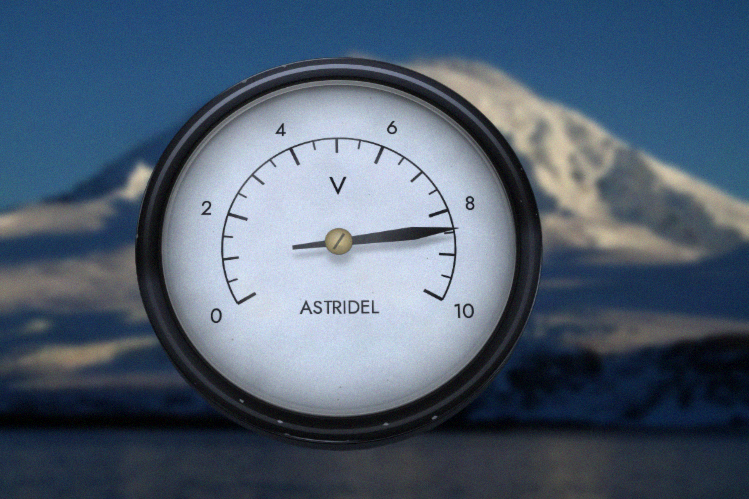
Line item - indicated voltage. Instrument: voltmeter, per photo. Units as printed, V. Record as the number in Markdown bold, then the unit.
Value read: **8.5** V
